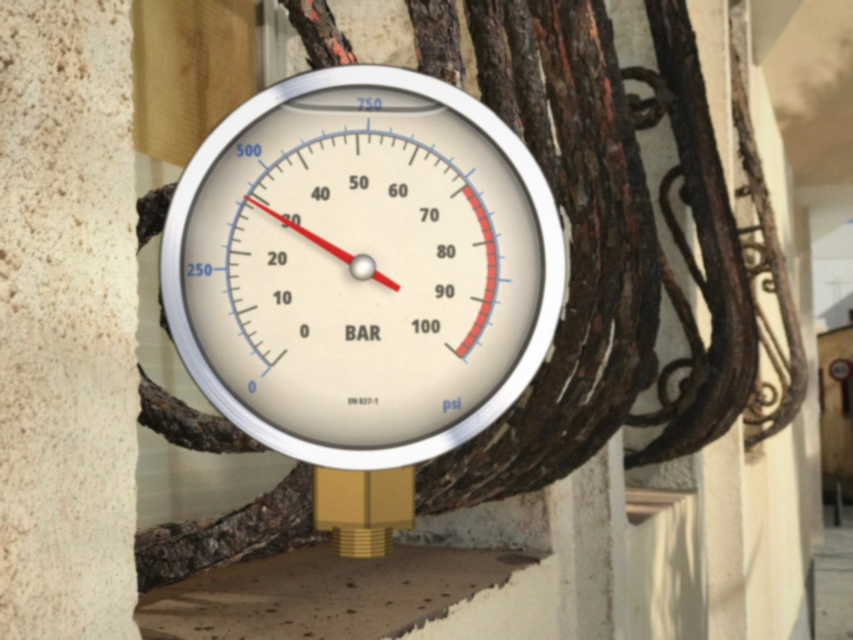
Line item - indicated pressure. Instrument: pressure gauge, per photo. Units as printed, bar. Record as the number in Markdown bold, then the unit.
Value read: **29** bar
